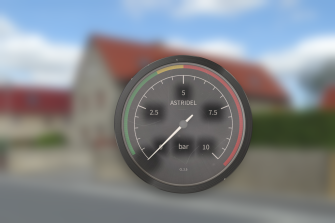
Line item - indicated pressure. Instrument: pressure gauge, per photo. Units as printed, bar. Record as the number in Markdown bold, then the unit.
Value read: **0** bar
